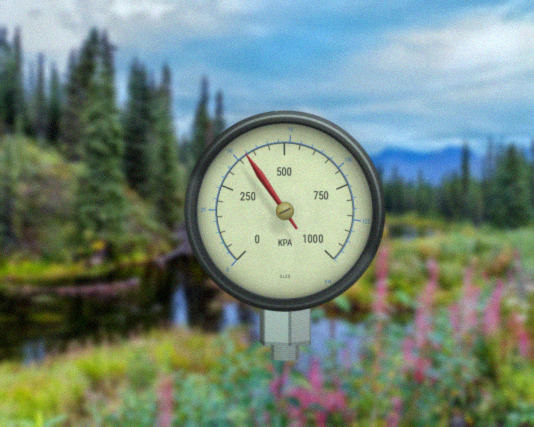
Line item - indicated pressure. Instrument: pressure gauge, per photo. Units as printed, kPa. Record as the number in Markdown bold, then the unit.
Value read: **375** kPa
